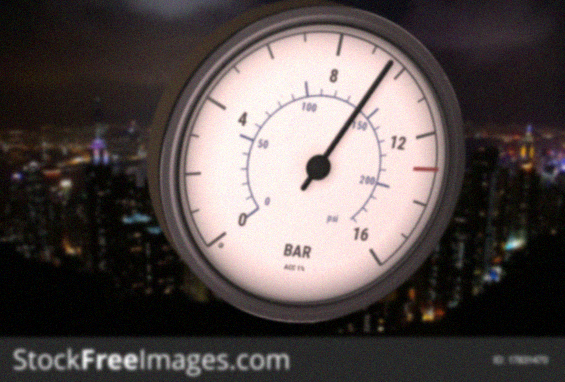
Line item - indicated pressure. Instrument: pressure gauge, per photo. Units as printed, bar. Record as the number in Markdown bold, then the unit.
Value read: **9.5** bar
